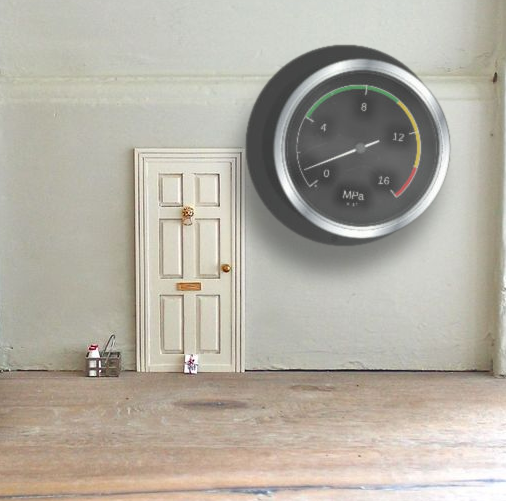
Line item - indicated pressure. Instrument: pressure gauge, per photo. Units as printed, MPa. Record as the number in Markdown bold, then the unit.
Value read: **1** MPa
